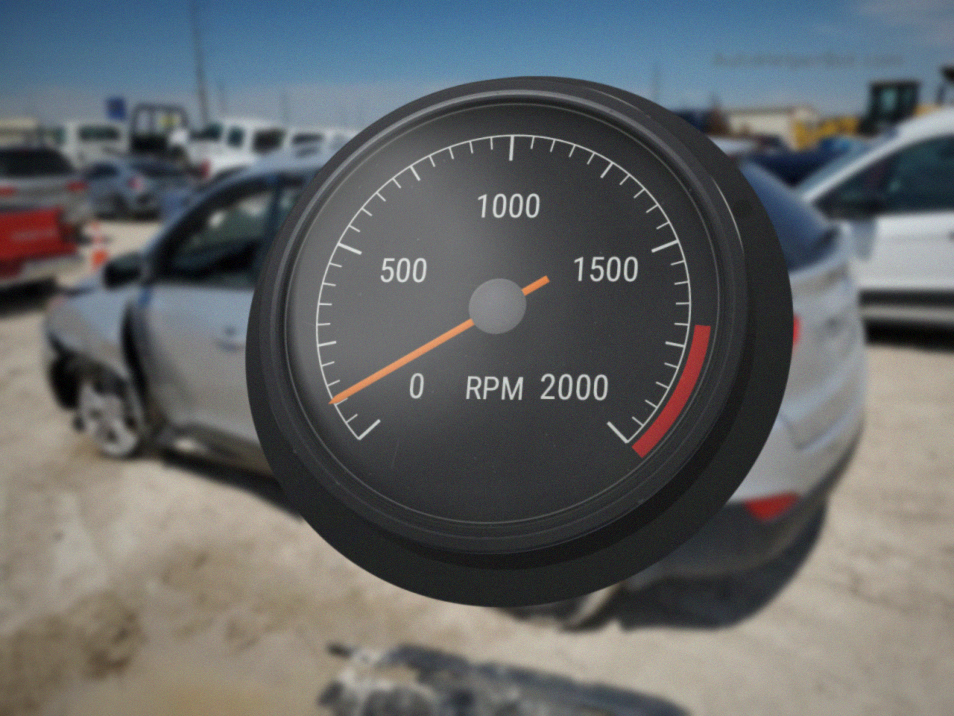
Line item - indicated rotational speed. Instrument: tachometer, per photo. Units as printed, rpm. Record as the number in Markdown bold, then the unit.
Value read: **100** rpm
